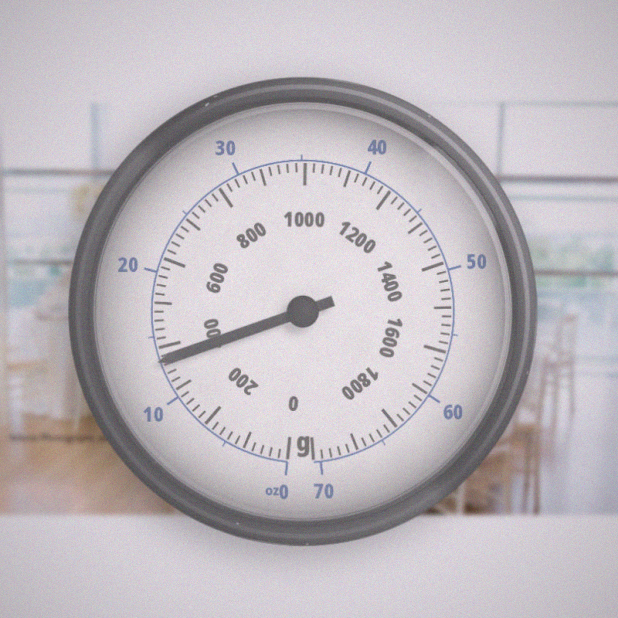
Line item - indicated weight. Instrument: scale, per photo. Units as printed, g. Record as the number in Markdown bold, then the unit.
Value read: **370** g
